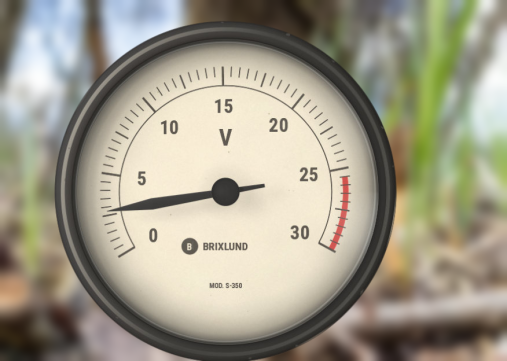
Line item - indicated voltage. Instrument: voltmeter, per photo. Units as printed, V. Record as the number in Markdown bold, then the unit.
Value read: **2.75** V
